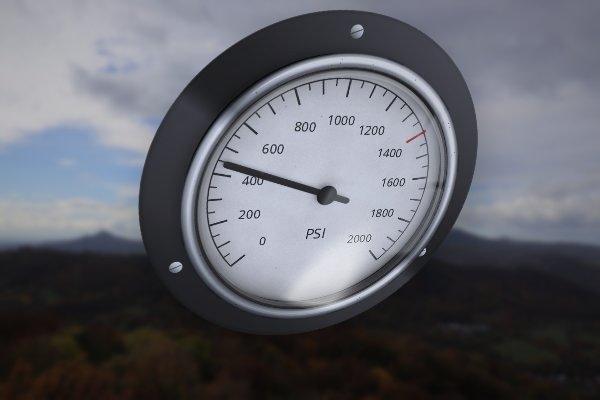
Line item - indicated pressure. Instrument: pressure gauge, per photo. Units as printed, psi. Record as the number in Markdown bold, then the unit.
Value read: **450** psi
